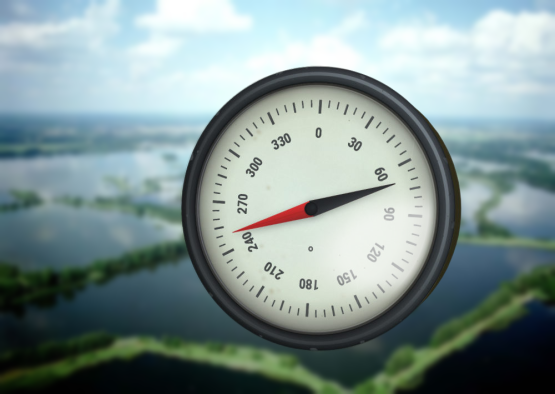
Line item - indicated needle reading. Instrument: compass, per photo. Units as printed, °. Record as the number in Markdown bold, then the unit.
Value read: **250** °
